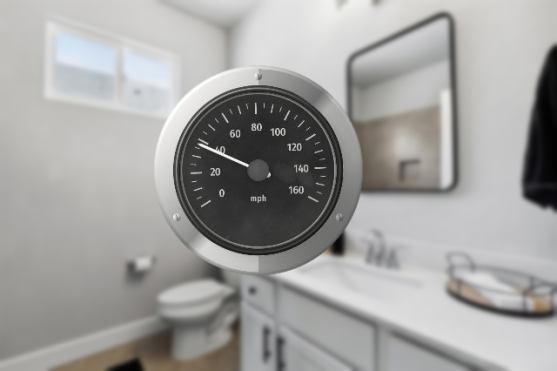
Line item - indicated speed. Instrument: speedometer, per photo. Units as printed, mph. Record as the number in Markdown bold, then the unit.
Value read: **37.5** mph
